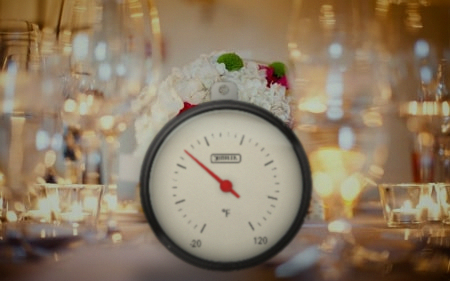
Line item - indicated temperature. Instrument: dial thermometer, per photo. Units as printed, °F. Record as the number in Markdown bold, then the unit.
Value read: **28** °F
